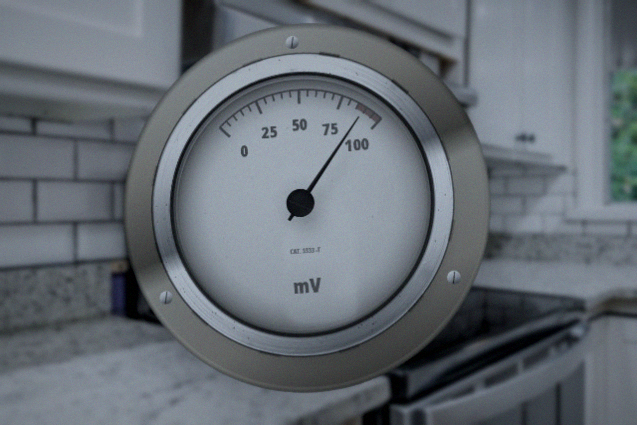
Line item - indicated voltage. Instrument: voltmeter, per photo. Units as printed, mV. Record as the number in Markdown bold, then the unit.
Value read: **90** mV
